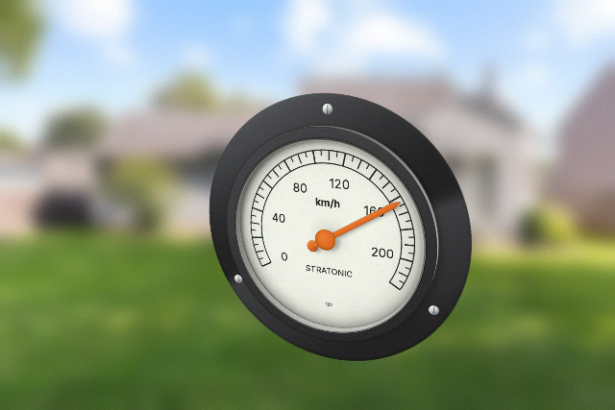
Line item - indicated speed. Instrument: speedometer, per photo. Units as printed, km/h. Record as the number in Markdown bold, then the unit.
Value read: **162.5** km/h
